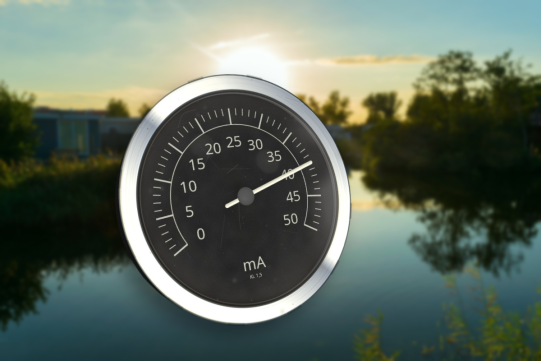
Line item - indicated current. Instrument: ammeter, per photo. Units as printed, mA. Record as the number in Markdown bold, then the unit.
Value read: **40** mA
